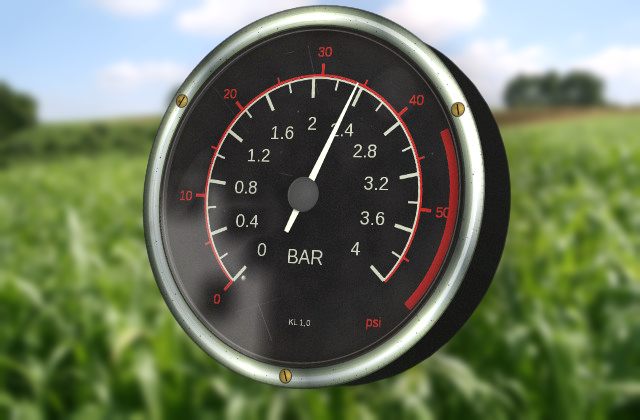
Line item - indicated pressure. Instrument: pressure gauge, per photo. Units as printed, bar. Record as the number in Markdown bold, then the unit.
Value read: **2.4** bar
